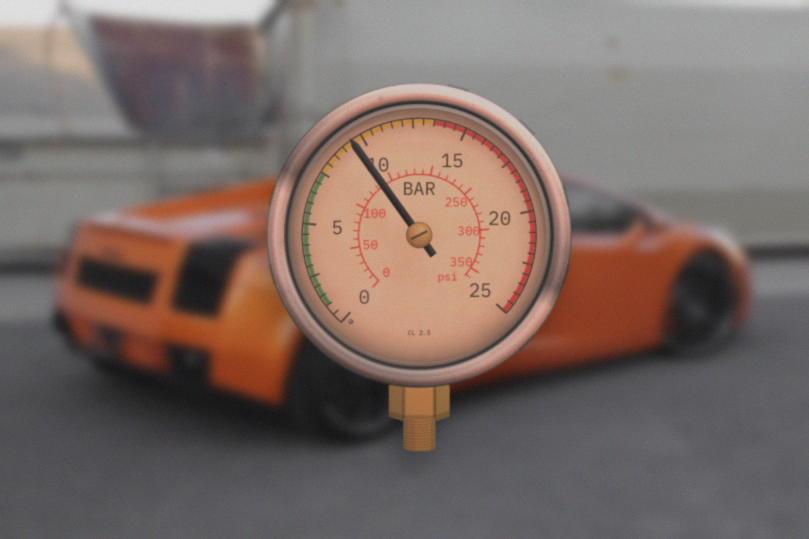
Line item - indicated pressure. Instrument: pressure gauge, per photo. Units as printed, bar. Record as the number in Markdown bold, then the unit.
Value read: **9.5** bar
